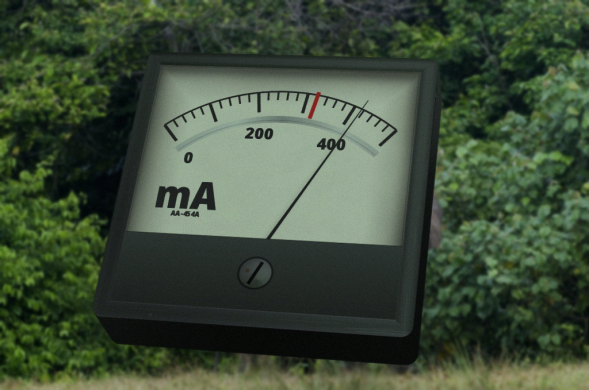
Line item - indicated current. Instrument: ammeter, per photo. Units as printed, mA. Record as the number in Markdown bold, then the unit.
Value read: **420** mA
